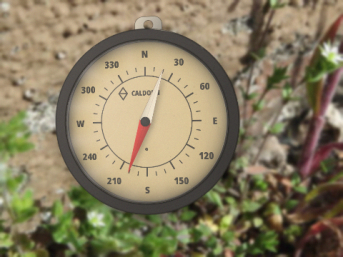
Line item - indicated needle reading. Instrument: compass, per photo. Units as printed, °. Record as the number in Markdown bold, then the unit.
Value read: **200** °
